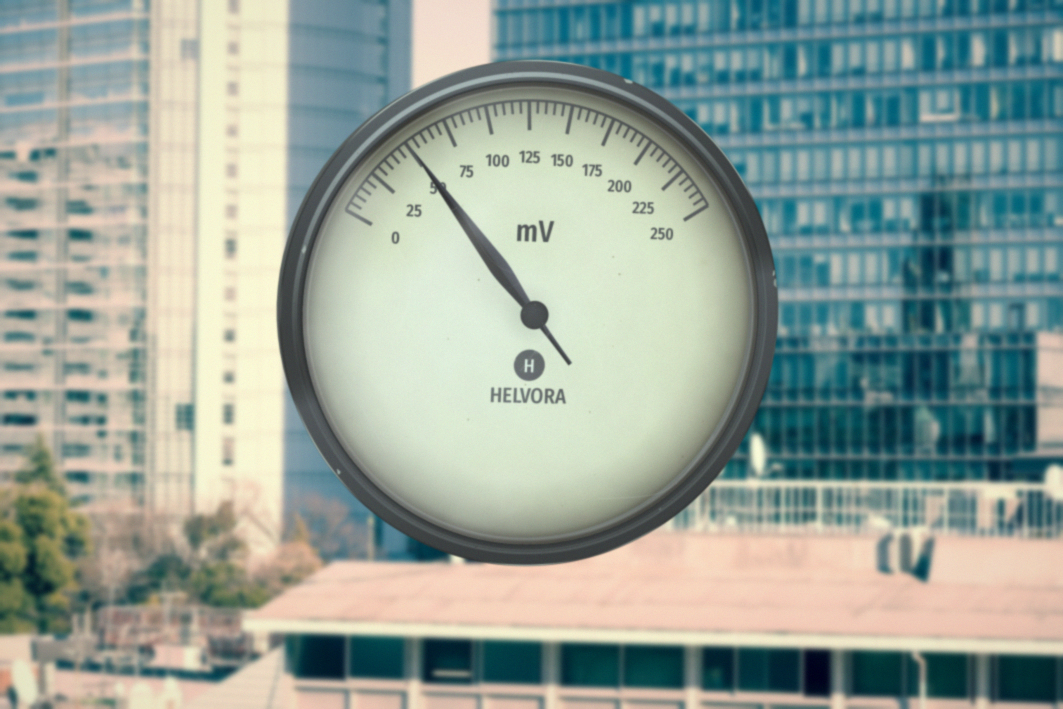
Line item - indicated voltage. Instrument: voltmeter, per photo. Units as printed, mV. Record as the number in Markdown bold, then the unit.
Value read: **50** mV
